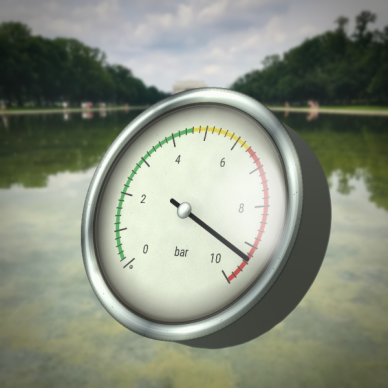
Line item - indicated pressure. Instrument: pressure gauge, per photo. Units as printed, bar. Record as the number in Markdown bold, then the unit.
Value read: **9.3** bar
